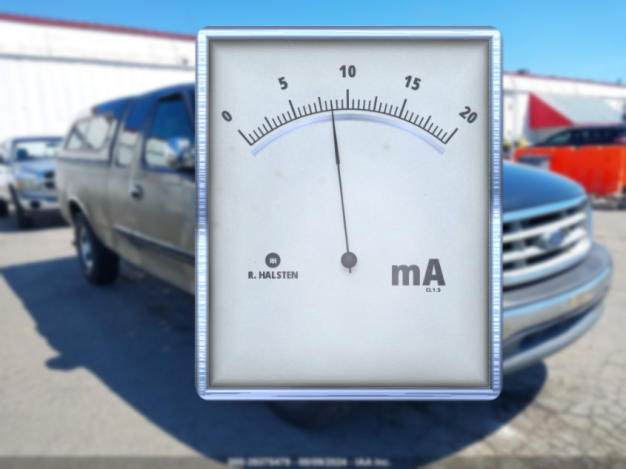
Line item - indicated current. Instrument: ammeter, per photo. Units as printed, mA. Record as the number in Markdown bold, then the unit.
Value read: **8.5** mA
